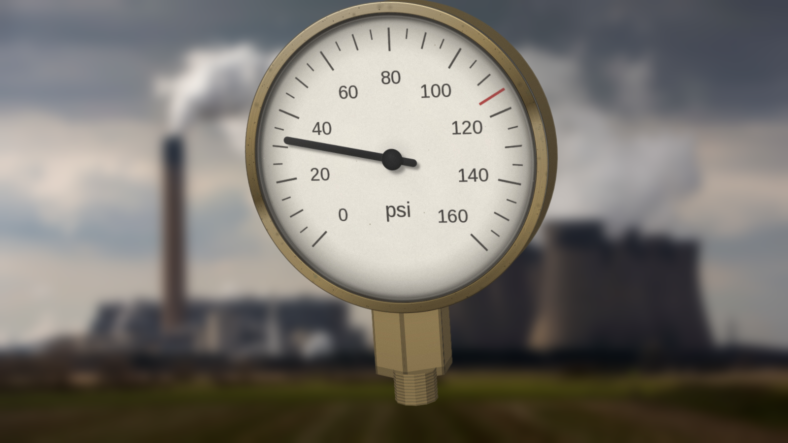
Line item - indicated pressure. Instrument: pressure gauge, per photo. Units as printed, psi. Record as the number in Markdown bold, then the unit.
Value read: **32.5** psi
